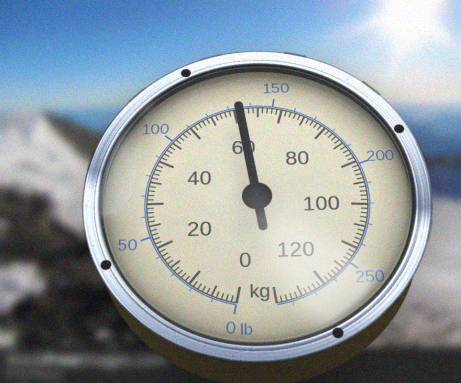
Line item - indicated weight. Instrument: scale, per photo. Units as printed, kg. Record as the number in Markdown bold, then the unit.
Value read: **61** kg
